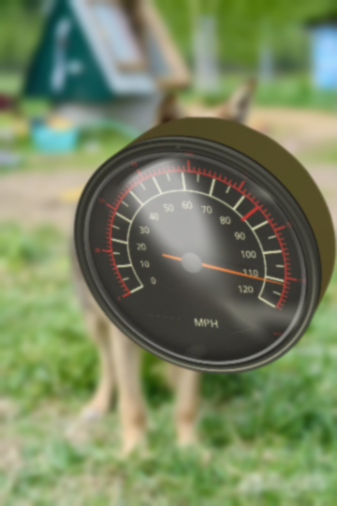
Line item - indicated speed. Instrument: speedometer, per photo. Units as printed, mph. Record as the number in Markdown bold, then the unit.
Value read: **110** mph
